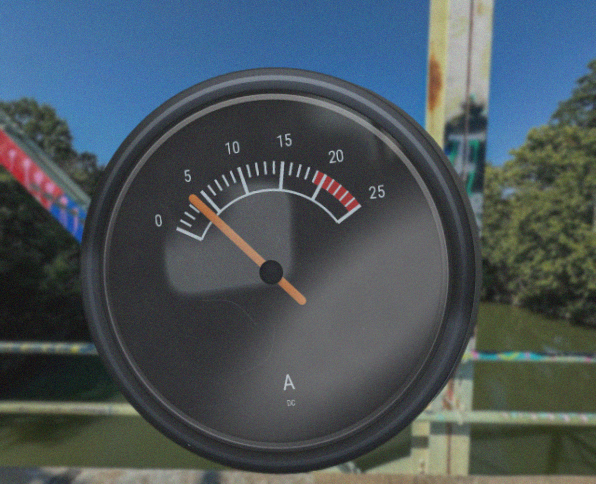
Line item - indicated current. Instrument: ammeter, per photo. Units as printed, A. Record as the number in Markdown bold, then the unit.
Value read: **4** A
